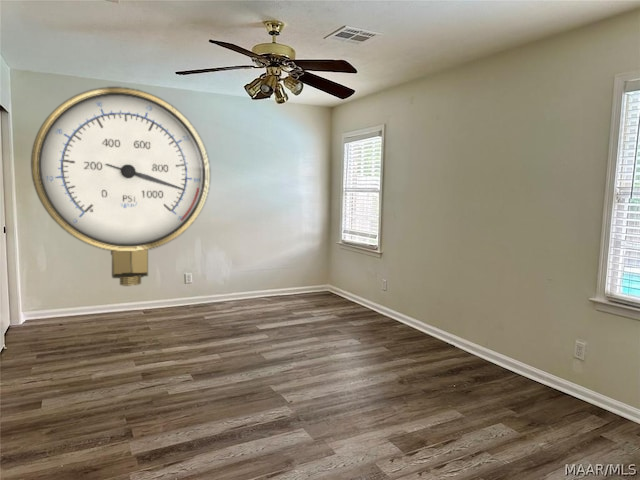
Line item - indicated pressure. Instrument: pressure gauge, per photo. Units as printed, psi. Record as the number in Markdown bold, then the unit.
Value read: **900** psi
